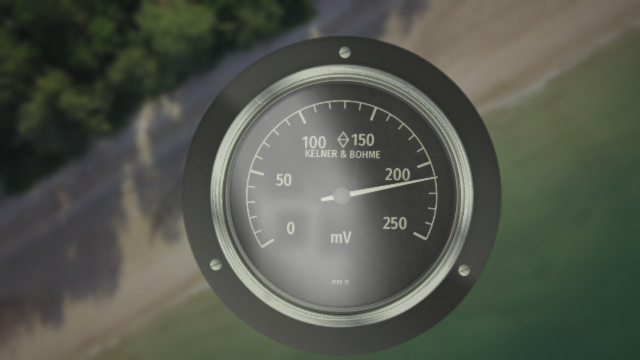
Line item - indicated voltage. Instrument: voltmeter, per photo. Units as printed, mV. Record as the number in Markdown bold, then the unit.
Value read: **210** mV
